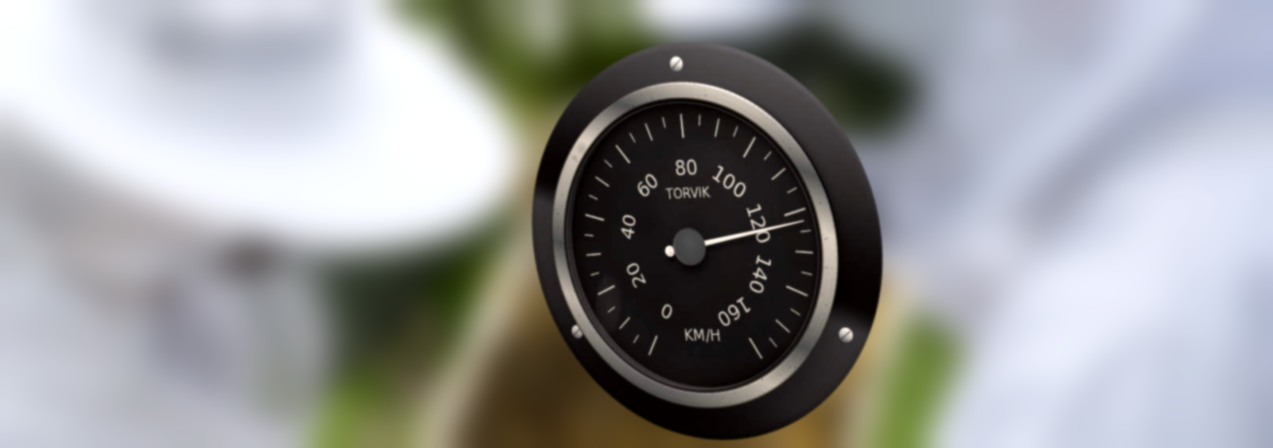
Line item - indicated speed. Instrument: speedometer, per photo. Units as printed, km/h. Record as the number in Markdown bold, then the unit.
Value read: **122.5** km/h
